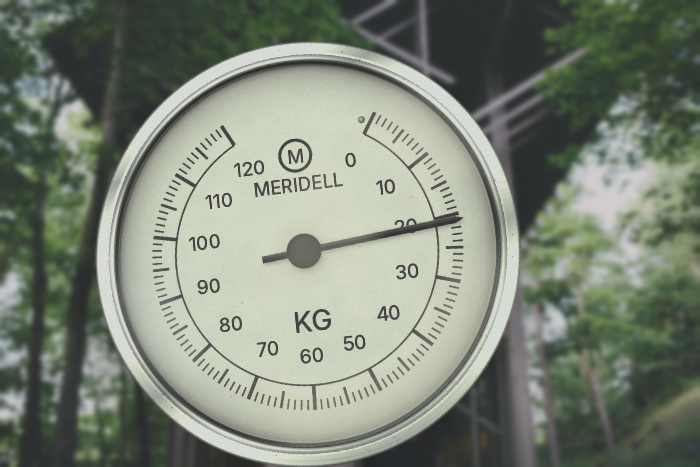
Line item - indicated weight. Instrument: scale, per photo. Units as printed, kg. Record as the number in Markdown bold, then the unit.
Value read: **21** kg
